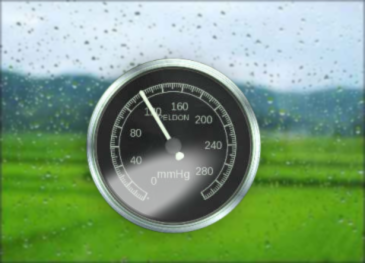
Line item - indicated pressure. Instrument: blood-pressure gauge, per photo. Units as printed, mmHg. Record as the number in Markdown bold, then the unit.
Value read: **120** mmHg
